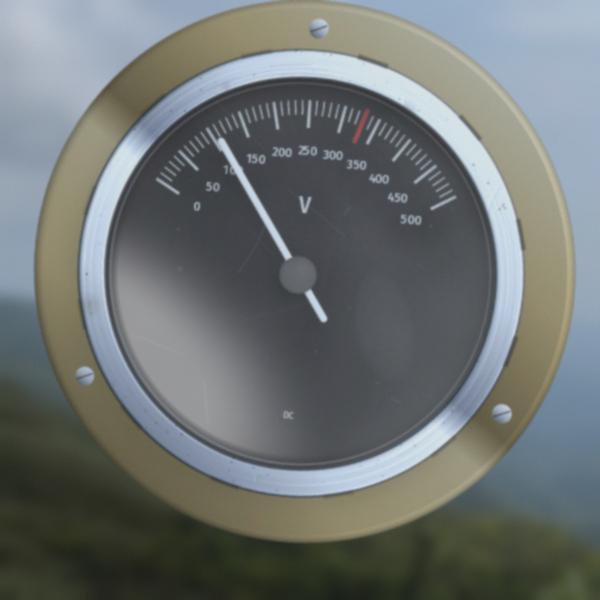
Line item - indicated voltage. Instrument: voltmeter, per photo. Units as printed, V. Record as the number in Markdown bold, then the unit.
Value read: **110** V
